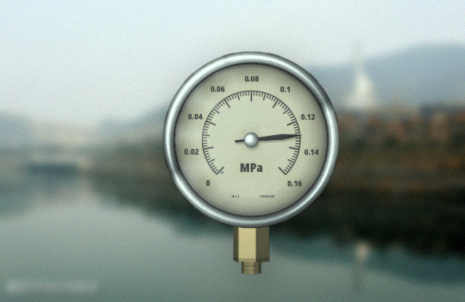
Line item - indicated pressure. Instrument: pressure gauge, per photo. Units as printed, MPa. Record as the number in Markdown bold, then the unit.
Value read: **0.13** MPa
